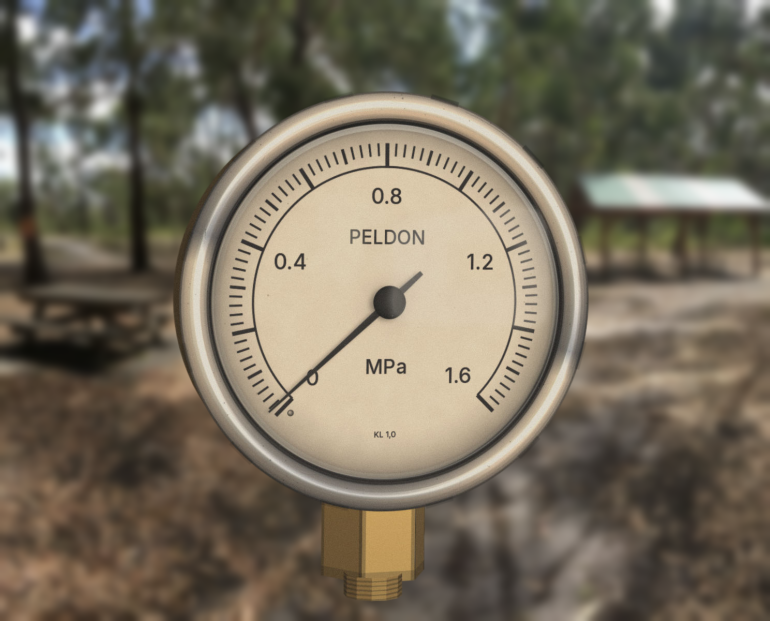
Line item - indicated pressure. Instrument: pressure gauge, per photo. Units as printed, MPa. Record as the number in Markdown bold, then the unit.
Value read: **0.02** MPa
